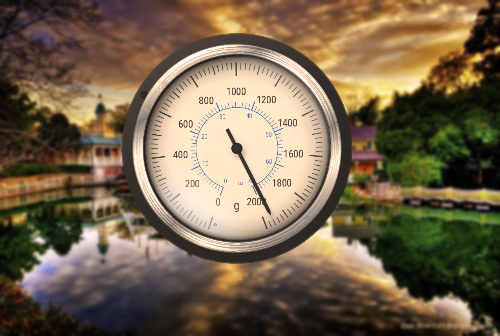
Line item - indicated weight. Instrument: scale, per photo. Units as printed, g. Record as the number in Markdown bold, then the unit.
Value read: **1960** g
